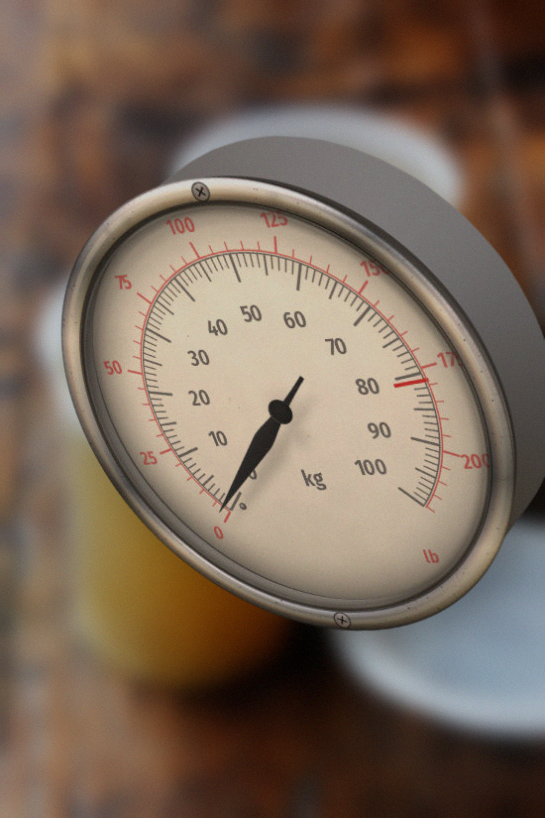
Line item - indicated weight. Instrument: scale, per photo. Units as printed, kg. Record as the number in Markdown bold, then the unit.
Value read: **1** kg
